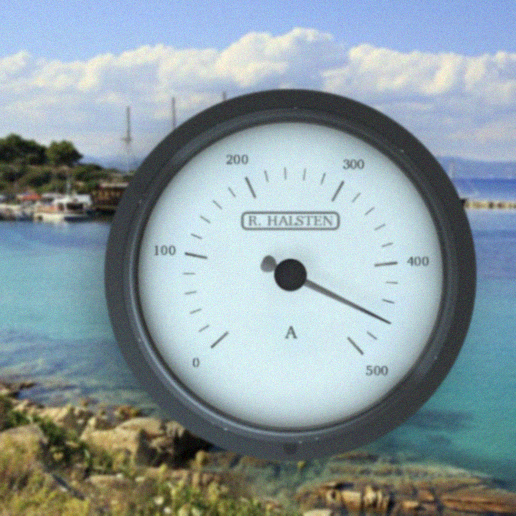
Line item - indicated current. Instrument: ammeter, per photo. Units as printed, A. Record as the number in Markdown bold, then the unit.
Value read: **460** A
